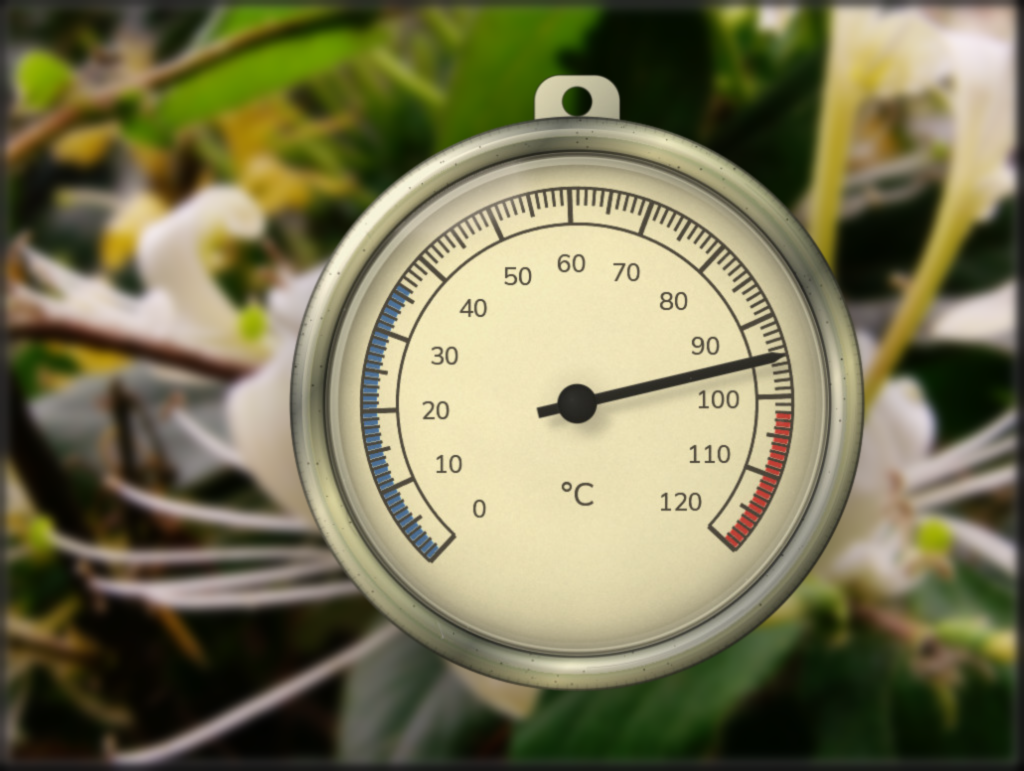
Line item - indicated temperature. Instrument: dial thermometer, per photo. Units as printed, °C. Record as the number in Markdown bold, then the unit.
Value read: **95** °C
